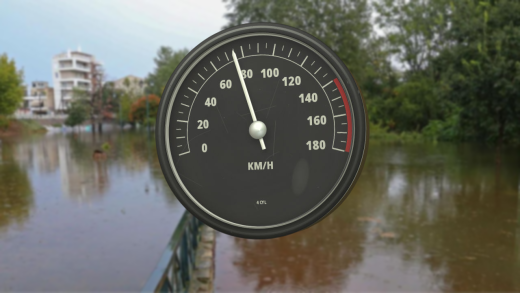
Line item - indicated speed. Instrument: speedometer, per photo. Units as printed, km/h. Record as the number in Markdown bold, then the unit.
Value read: **75** km/h
